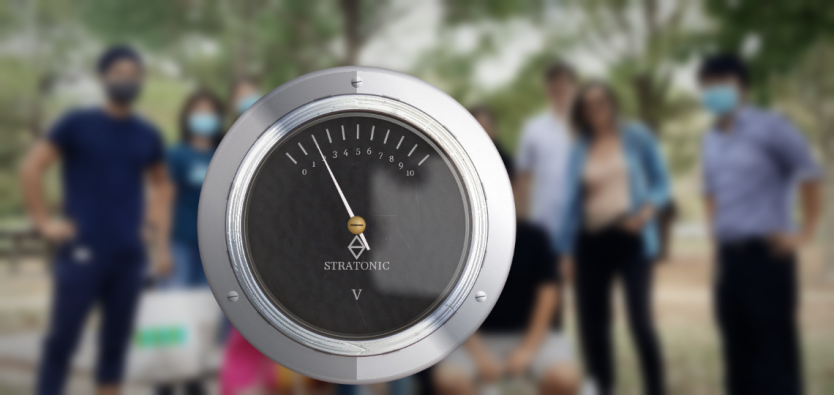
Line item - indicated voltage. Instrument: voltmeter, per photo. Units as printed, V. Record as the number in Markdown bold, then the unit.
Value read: **2** V
